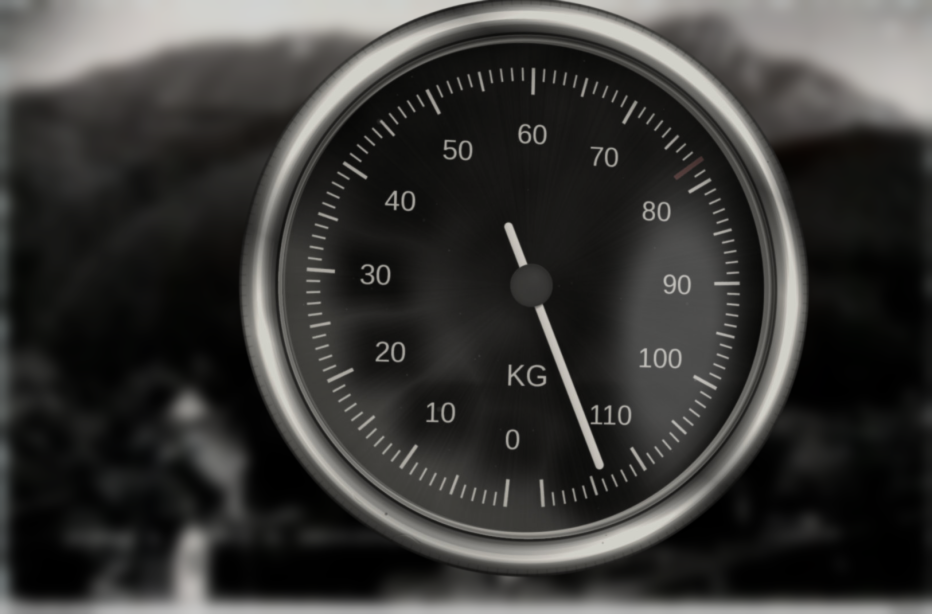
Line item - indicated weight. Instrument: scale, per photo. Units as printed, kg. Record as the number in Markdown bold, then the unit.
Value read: **114** kg
